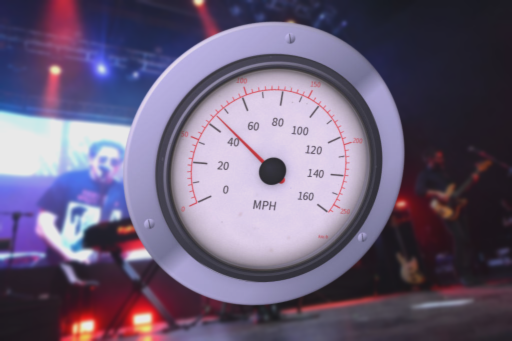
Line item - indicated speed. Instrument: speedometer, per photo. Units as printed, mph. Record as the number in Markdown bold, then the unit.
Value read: **45** mph
